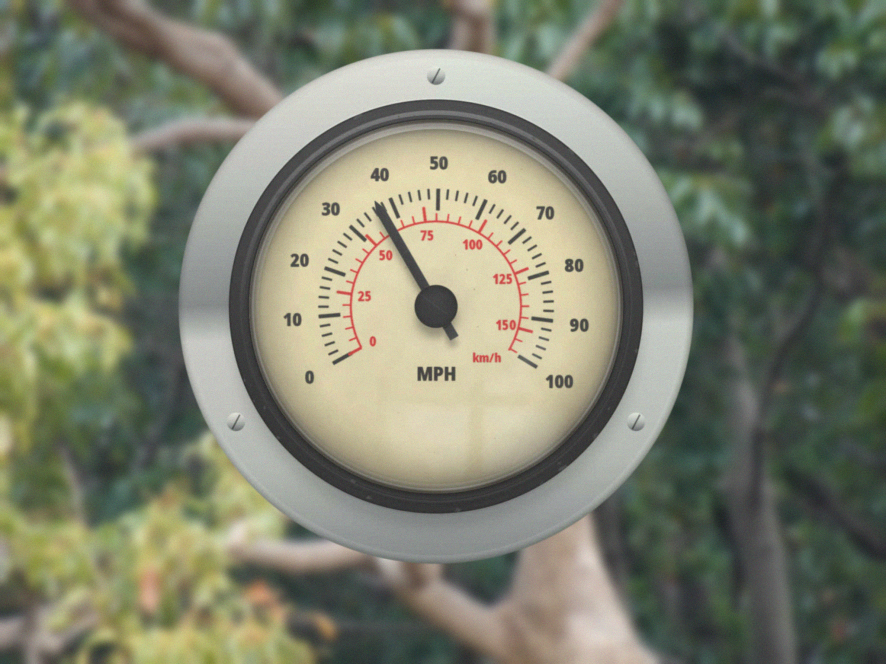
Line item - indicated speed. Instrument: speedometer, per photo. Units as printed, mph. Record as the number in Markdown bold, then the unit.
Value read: **37** mph
